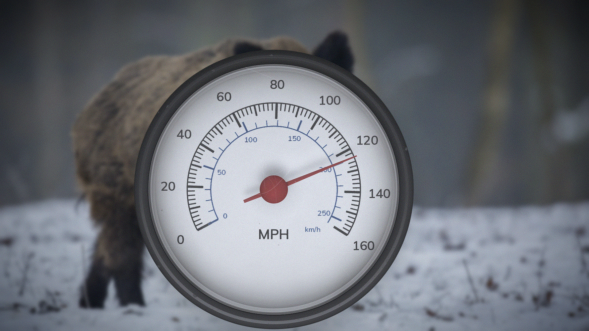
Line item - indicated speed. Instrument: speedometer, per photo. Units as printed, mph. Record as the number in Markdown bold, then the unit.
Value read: **124** mph
